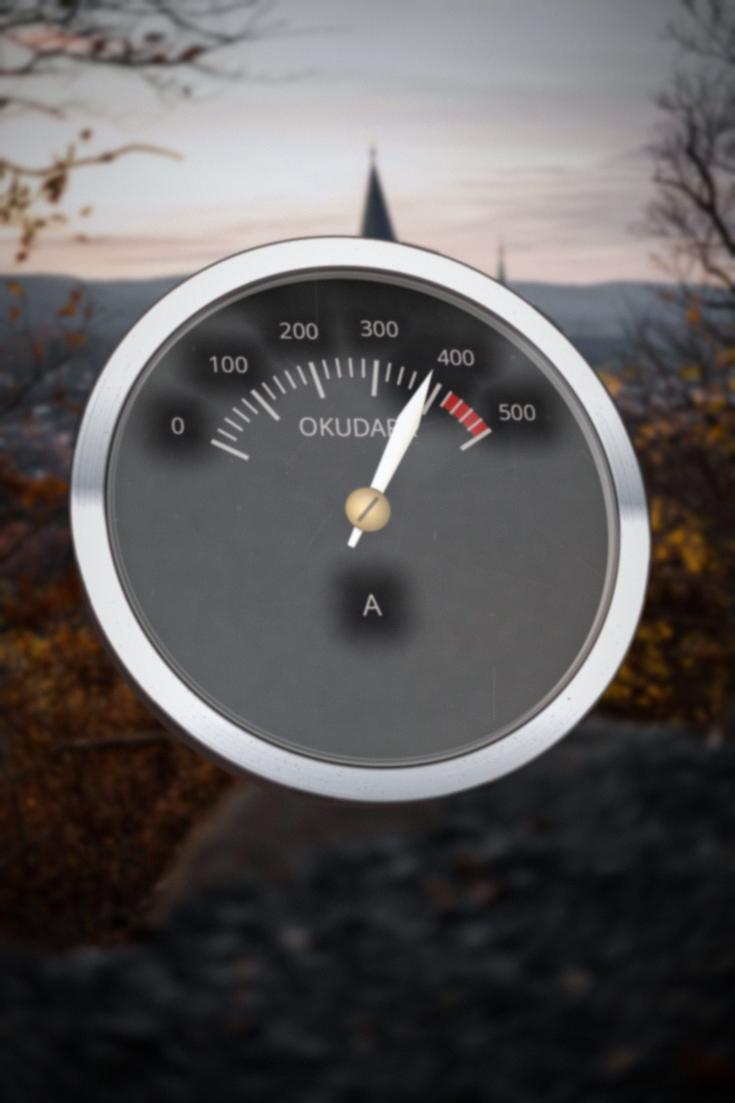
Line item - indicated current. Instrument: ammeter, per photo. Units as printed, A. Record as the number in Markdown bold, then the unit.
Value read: **380** A
